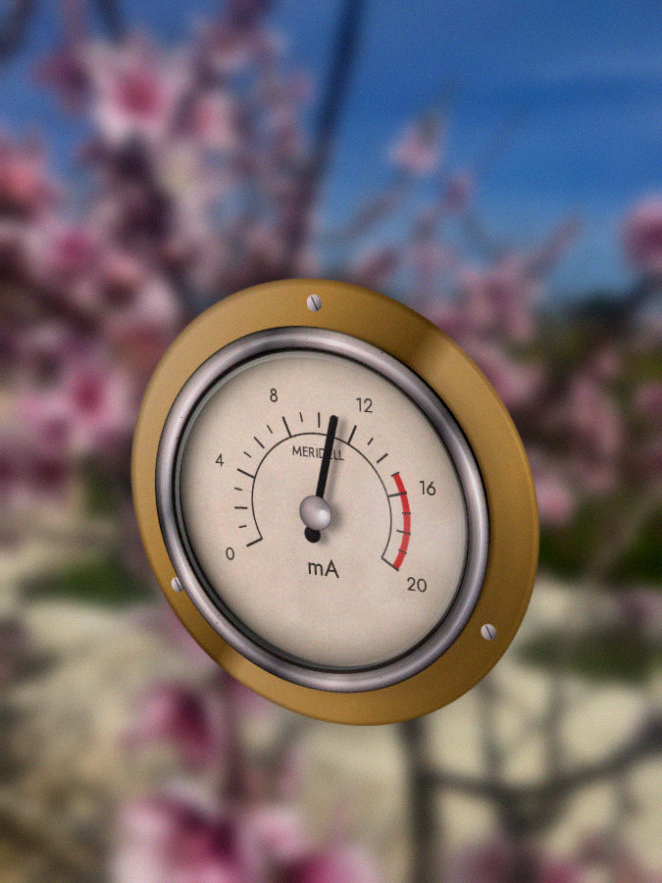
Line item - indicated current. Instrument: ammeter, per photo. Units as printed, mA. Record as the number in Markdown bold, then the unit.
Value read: **11** mA
